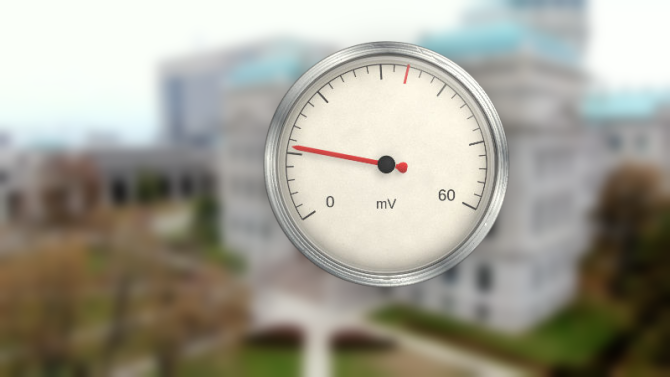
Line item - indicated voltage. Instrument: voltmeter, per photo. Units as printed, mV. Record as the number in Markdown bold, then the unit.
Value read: **11** mV
